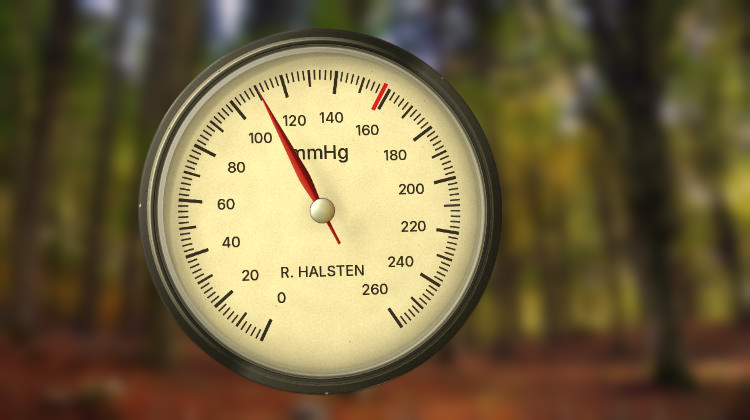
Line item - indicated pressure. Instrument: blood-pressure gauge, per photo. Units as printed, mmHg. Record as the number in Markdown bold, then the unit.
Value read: **110** mmHg
